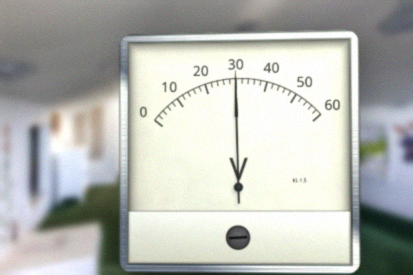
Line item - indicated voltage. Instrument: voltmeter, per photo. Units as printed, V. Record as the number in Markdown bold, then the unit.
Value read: **30** V
